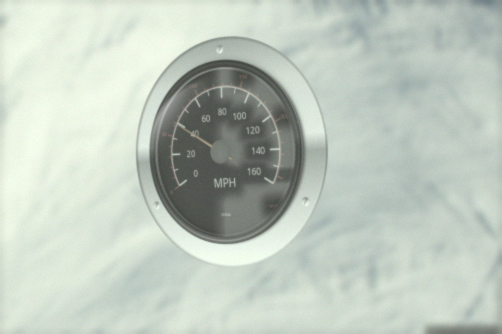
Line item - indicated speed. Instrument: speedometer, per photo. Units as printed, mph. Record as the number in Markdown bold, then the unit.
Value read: **40** mph
